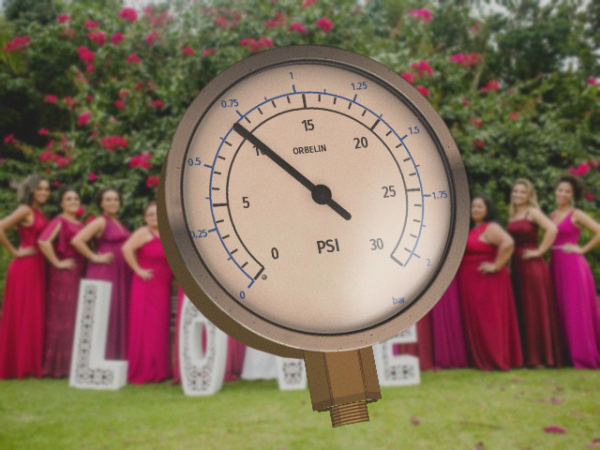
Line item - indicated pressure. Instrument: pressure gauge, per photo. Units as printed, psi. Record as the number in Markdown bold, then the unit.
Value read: **10** psi
